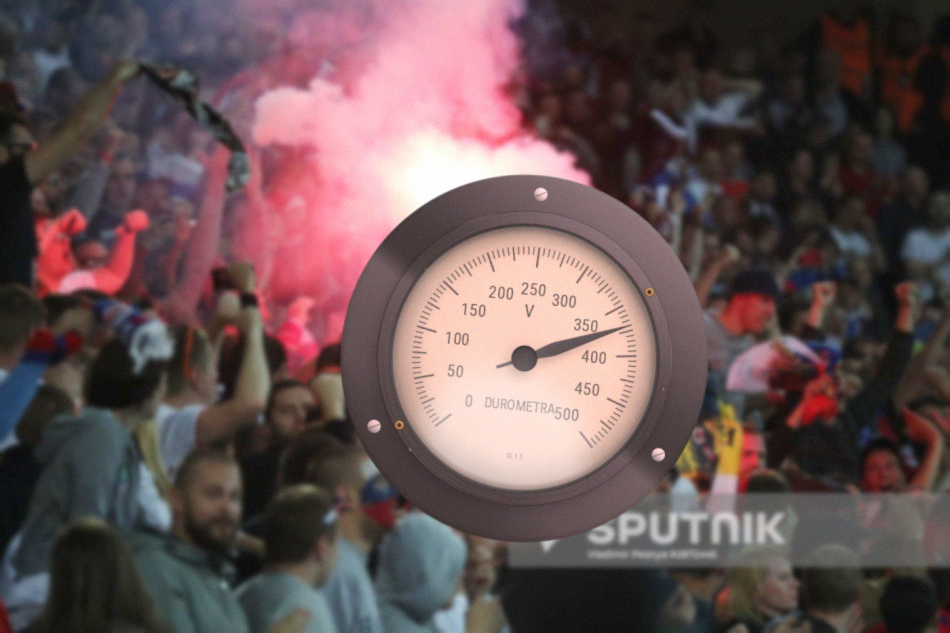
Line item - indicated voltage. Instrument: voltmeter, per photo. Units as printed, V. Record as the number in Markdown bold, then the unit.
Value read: **370** V
